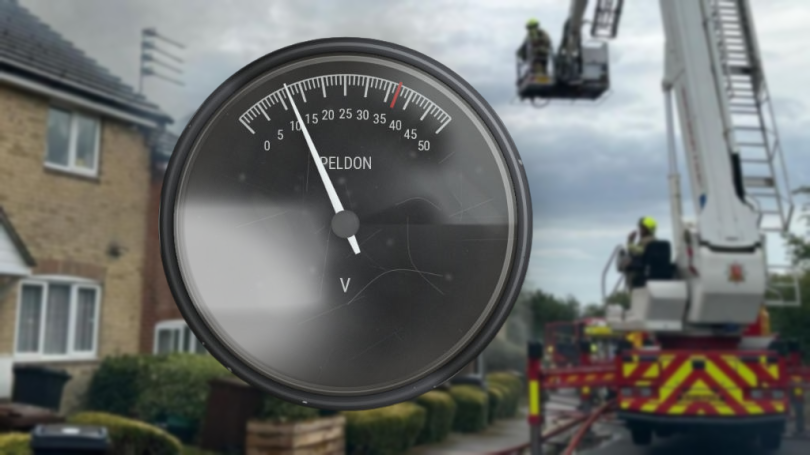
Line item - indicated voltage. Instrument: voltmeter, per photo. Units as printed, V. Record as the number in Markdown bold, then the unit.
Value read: **12** V
